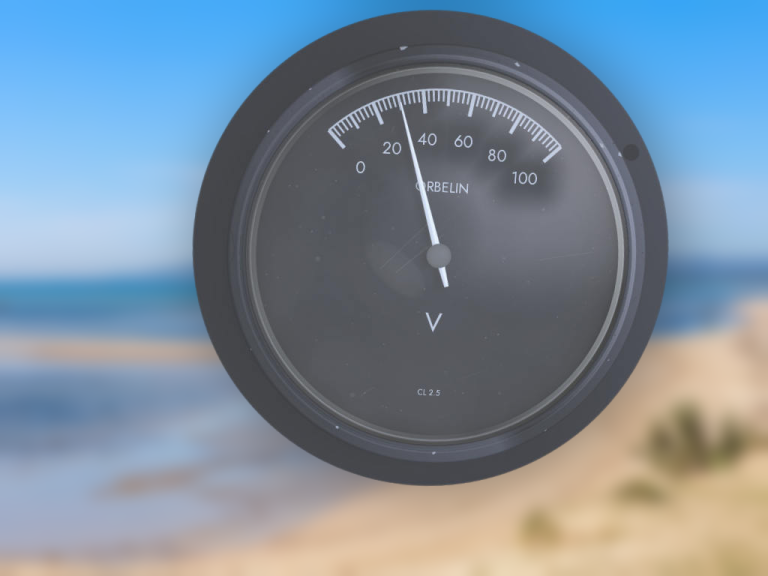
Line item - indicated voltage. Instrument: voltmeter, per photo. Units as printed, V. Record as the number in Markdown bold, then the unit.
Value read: **30** V
